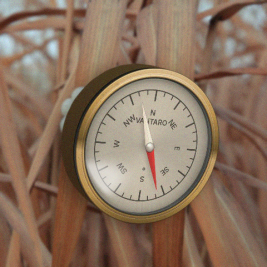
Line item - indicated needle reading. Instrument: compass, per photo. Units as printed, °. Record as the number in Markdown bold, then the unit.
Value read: **160** °
